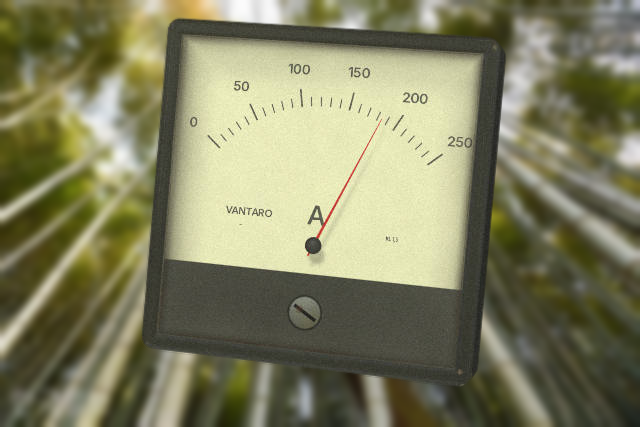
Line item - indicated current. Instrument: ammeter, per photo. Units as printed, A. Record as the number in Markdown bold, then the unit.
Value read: **185** A
